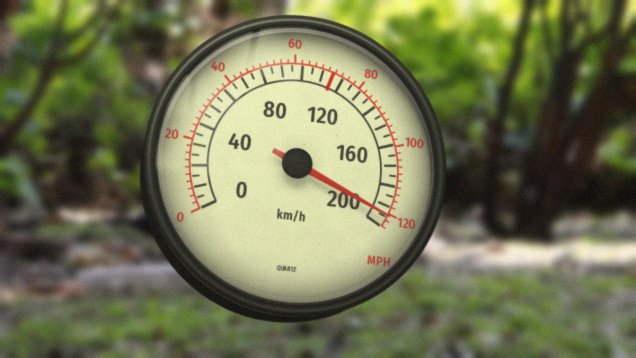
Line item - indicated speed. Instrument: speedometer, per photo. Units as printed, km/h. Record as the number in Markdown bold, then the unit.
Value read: **195** km/h
